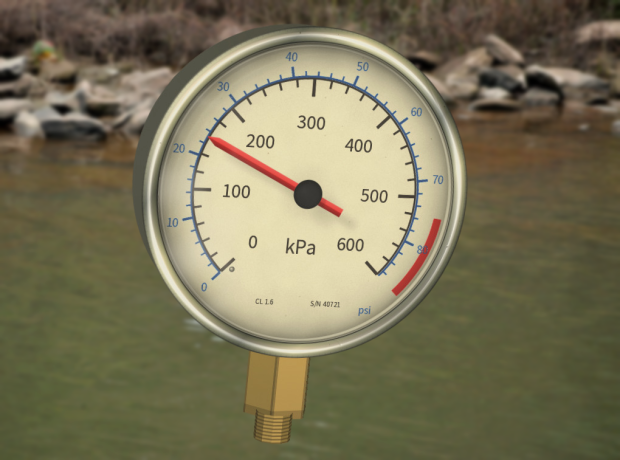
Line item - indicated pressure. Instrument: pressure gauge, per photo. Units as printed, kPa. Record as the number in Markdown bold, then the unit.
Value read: **160** kPa
